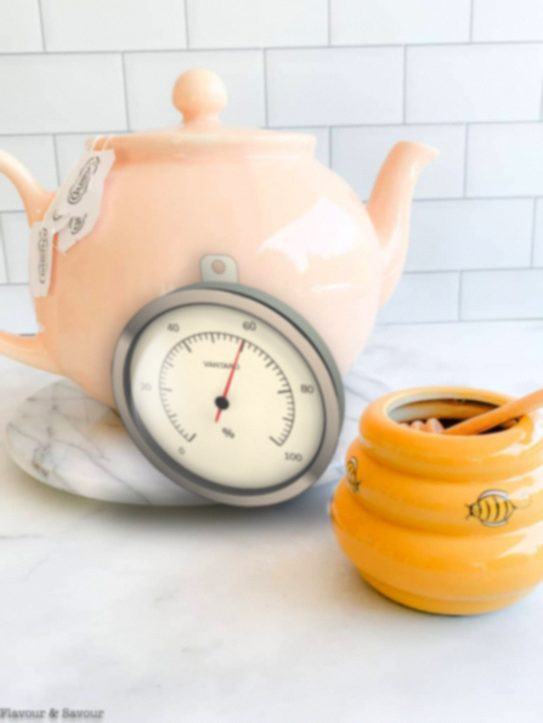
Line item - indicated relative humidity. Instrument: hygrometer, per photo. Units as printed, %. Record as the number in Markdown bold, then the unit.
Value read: **60** %
